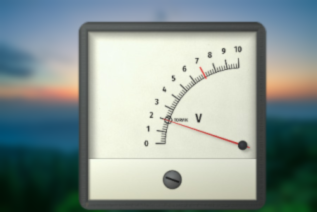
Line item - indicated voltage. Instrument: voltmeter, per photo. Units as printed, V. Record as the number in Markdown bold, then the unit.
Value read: **2** V
